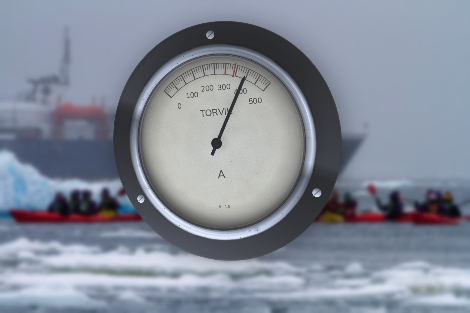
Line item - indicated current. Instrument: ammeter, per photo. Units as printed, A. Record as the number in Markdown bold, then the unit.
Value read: **400** A
